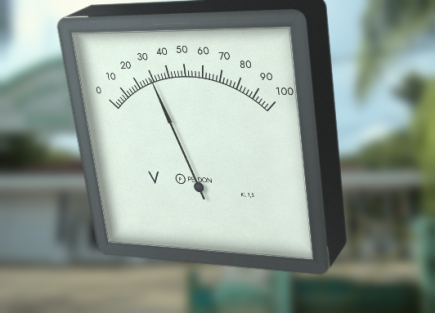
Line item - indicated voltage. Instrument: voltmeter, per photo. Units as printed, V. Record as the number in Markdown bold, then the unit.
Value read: **30** V
